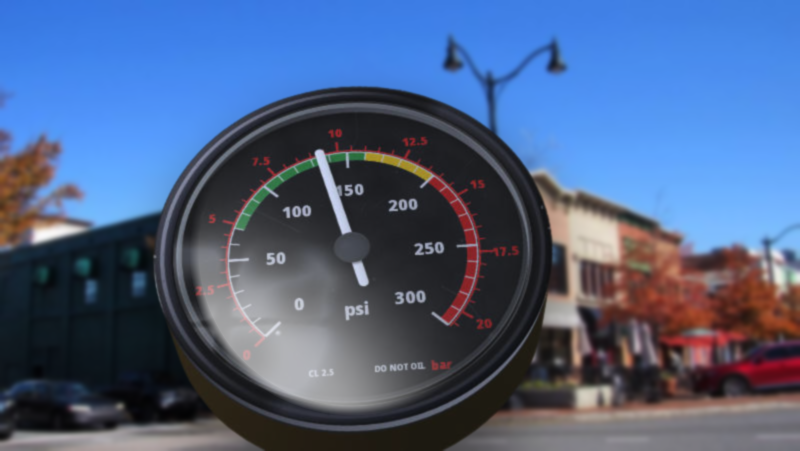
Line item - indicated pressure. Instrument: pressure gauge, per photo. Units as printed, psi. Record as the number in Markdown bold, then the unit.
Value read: **135** psi
